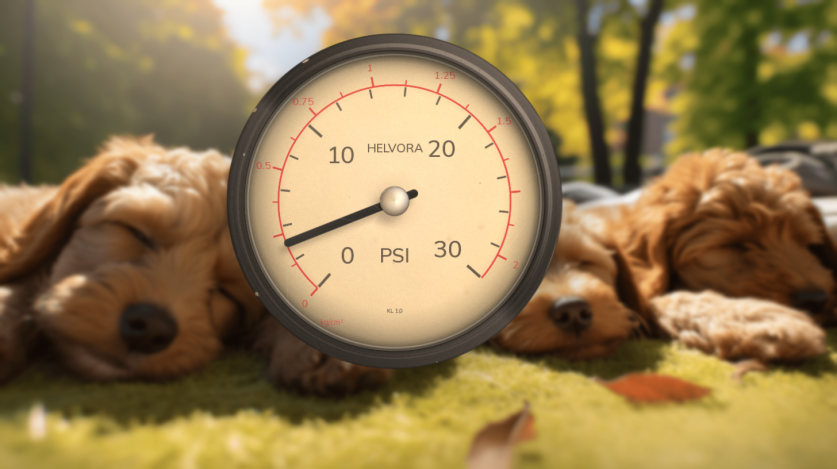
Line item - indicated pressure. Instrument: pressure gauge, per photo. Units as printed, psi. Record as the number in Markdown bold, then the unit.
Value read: **3** psi
